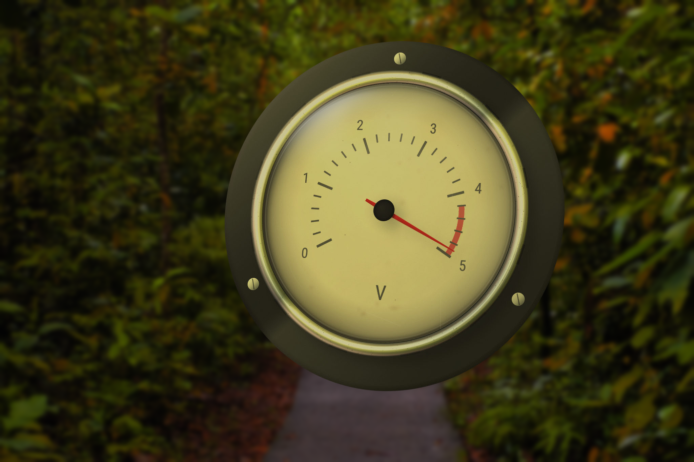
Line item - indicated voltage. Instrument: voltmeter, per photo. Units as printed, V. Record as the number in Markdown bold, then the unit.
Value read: **4.9** V
